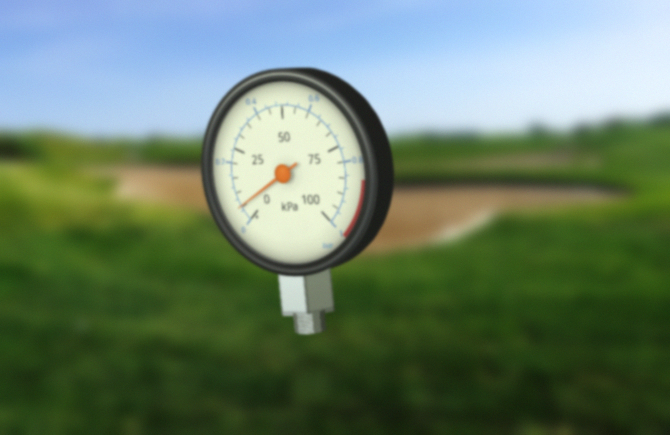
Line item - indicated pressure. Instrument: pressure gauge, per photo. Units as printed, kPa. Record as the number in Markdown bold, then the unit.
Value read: **5** kPa
